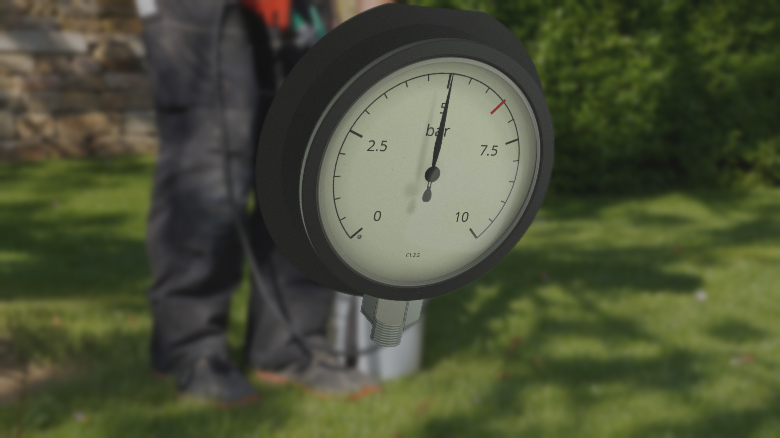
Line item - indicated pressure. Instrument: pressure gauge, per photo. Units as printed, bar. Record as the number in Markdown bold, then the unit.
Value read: **5** bar
